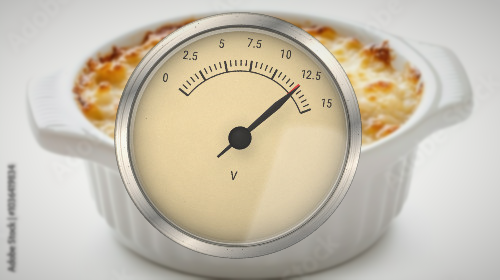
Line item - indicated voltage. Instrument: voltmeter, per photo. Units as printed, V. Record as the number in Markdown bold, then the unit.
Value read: **12.5** V
